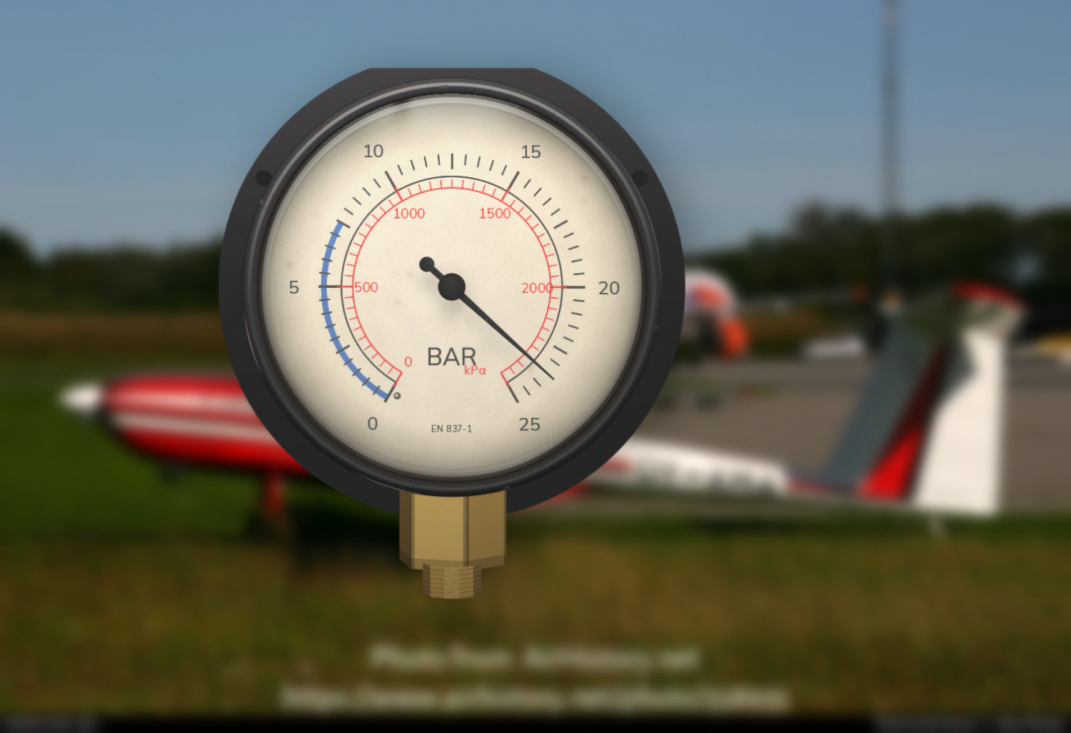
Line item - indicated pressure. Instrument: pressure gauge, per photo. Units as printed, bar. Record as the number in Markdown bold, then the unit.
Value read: **23.5** bar
